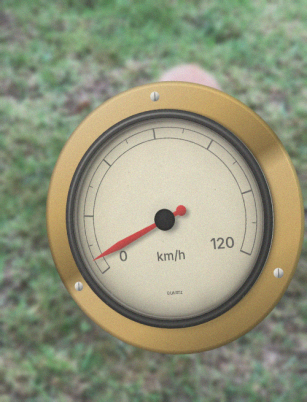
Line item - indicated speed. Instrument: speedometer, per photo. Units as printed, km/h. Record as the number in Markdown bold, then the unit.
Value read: **5** km/h
